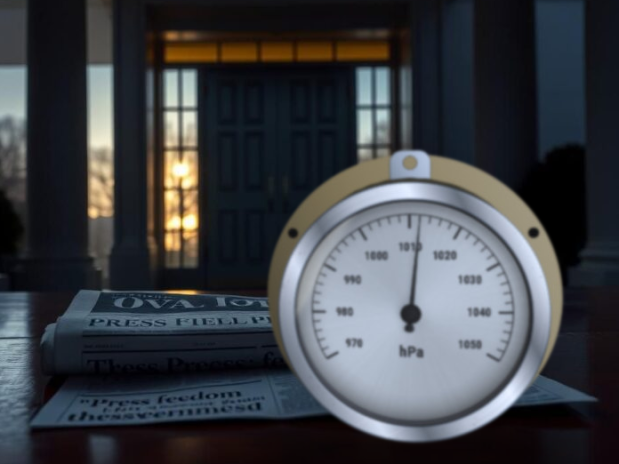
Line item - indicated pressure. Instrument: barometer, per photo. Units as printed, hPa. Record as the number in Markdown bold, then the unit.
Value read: **1012** hPa
